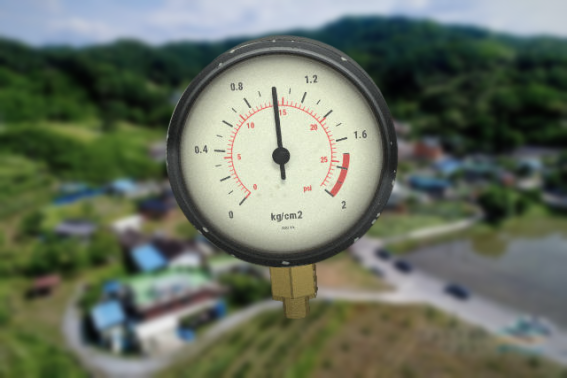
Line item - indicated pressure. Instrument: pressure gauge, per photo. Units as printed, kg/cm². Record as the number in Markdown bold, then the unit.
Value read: **1** kg/cm²
